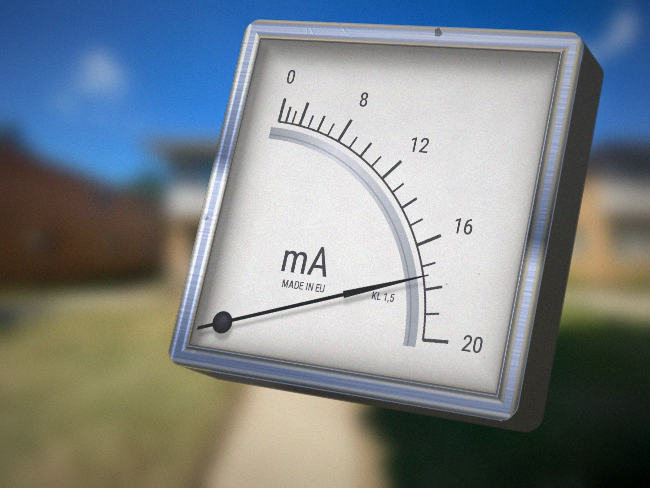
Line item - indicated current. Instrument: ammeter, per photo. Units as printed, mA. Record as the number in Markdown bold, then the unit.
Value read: **17.5** mA
